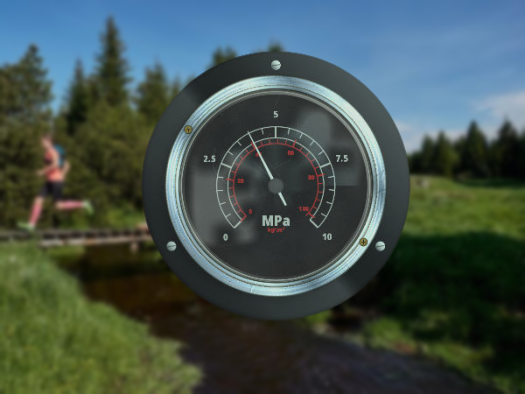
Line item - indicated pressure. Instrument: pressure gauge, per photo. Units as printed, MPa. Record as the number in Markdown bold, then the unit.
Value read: **4** MPa
